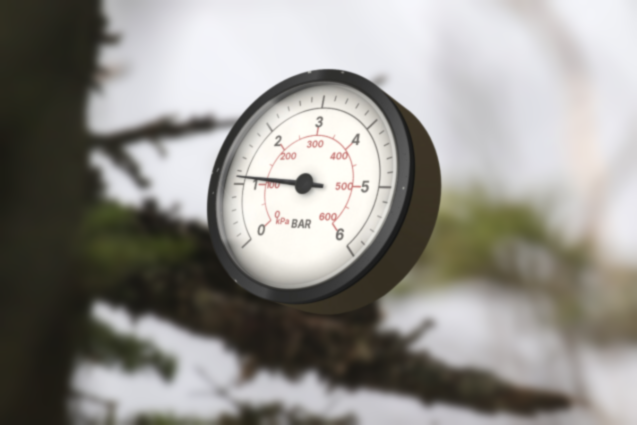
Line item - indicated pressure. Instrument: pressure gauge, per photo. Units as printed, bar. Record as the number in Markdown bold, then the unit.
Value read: **1.1** bar
